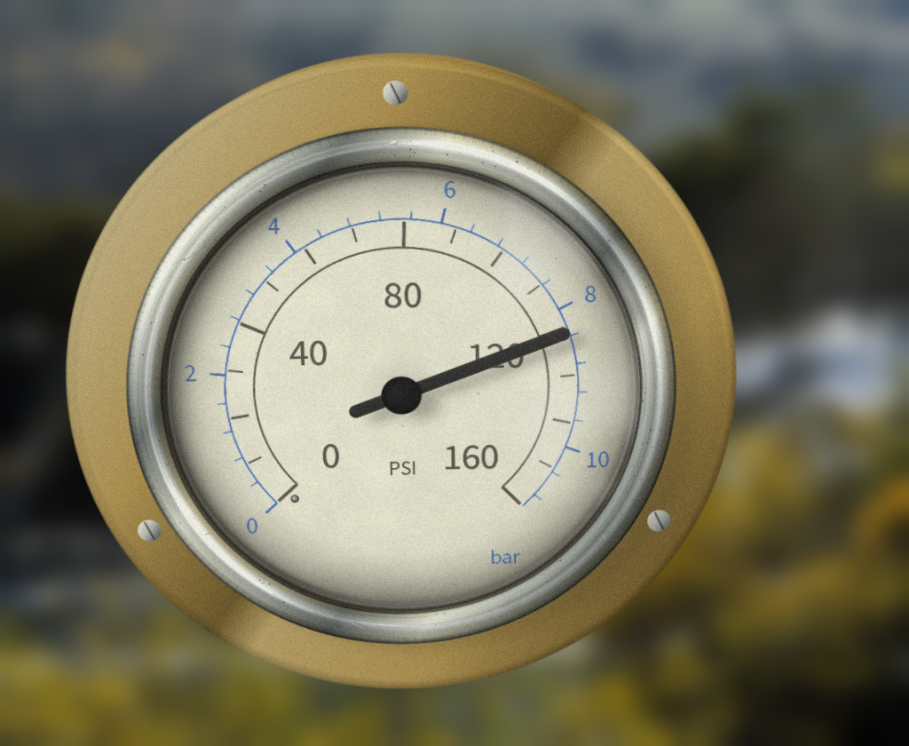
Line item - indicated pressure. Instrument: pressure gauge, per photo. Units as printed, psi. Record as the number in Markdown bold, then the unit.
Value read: **120** psi
